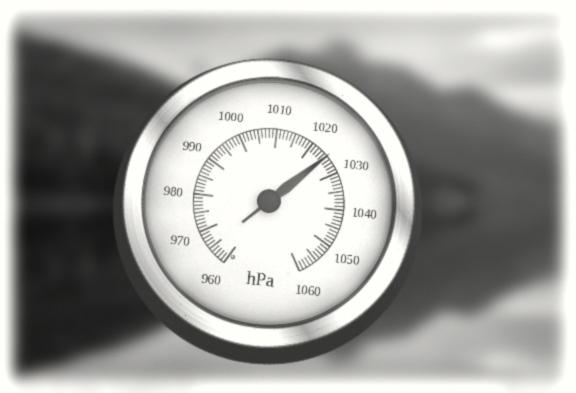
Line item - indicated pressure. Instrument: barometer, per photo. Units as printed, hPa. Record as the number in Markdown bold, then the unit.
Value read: **1025** hPa
